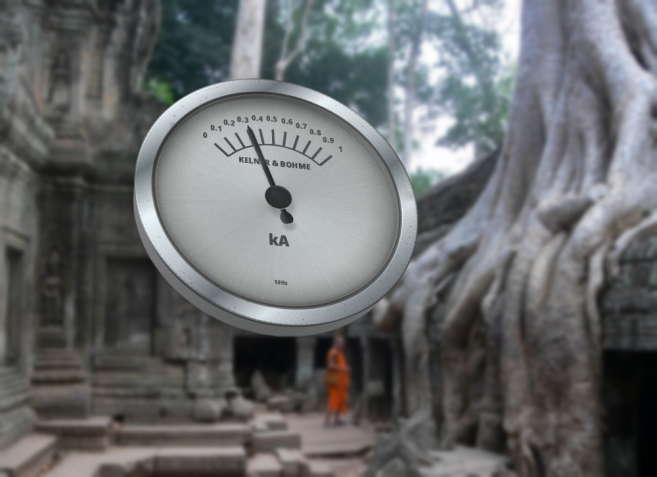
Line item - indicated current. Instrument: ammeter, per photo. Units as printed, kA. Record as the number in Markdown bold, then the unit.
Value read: **0.3** kA
